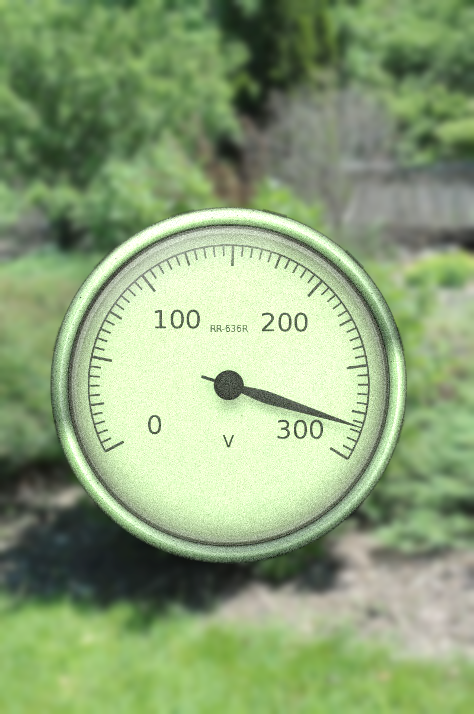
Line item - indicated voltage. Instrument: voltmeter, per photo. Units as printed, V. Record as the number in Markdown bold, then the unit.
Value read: **282.5** V
